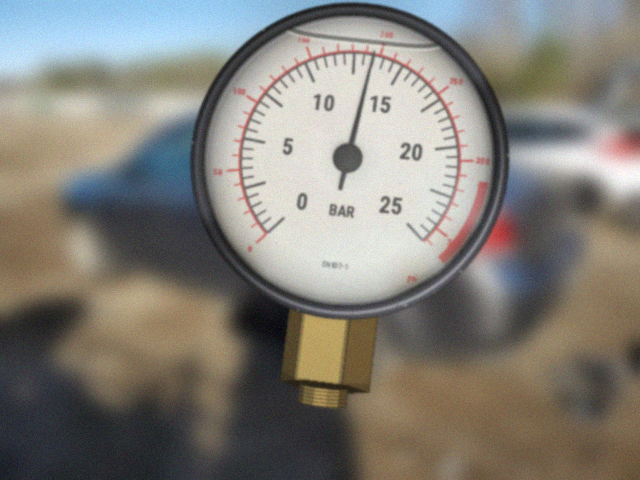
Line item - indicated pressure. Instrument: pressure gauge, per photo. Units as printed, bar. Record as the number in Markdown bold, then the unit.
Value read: **13.5** bar
